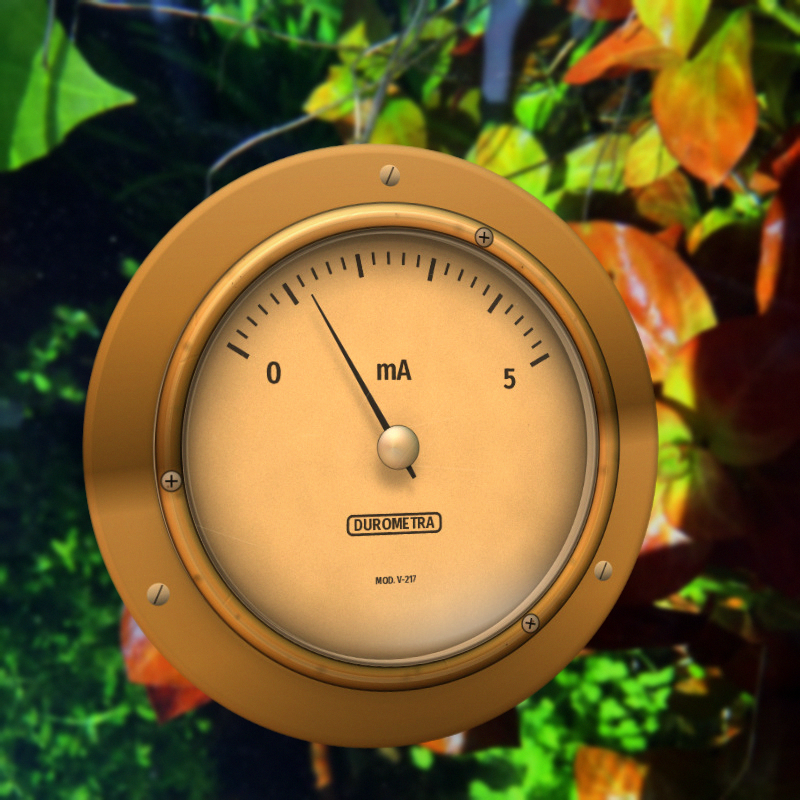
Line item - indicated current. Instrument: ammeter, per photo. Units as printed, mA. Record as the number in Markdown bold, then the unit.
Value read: **1.2** mA
